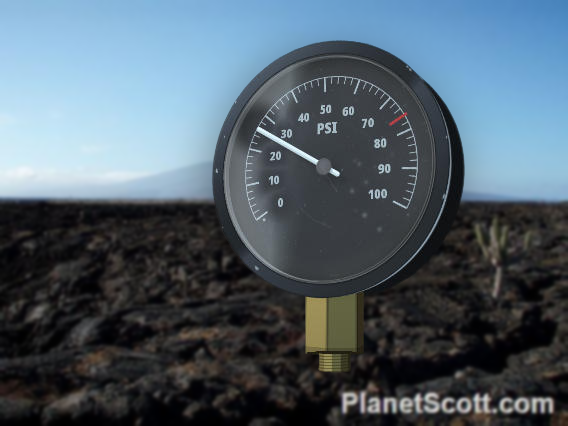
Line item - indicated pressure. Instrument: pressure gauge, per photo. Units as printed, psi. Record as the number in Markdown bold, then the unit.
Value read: **26** psi
